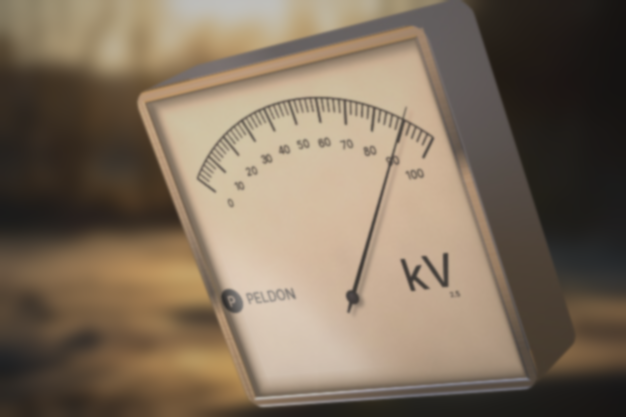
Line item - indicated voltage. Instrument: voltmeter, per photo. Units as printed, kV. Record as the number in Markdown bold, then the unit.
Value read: **90** kV
